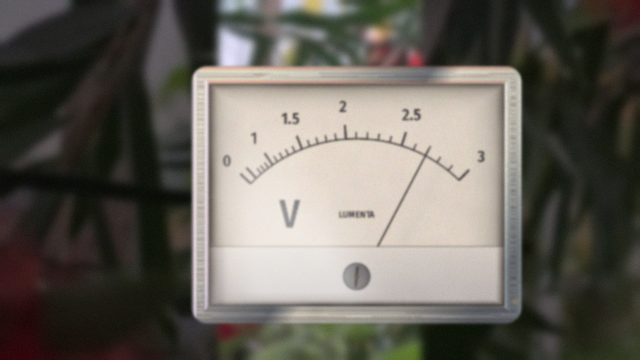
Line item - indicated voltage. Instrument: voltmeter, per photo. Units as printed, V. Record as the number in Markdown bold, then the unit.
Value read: **2.7** V
